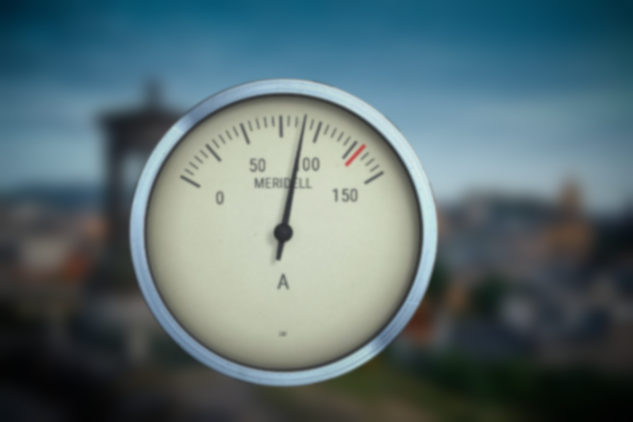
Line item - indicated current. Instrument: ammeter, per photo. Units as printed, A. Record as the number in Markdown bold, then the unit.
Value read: **90** A
